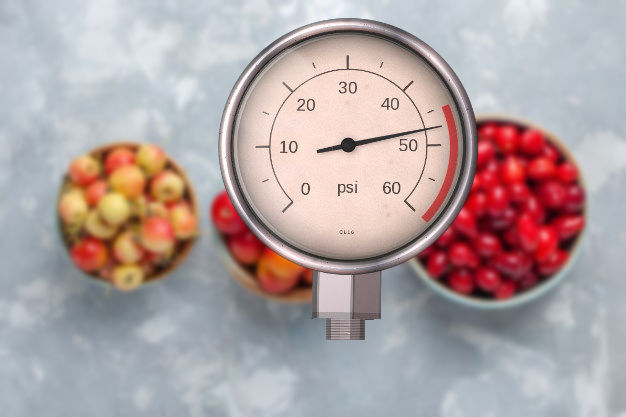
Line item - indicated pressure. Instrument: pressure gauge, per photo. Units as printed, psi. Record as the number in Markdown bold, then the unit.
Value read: **47.5** psi
